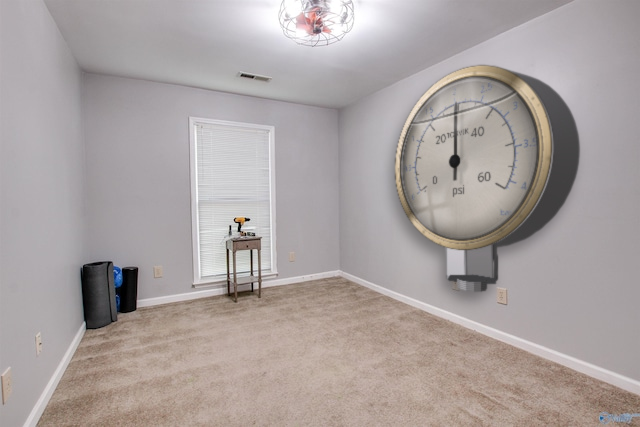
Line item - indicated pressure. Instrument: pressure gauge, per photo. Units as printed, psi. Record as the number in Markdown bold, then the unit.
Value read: **30** psi
